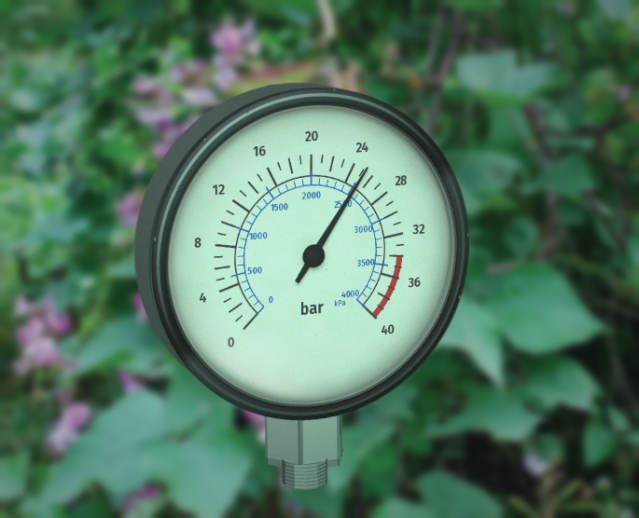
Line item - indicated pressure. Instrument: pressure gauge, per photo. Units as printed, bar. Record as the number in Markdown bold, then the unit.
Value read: **25** bar
